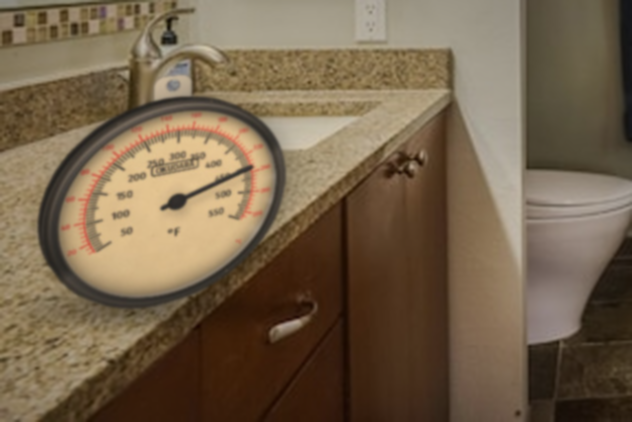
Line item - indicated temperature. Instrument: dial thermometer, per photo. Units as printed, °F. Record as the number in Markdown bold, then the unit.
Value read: **450** °F
